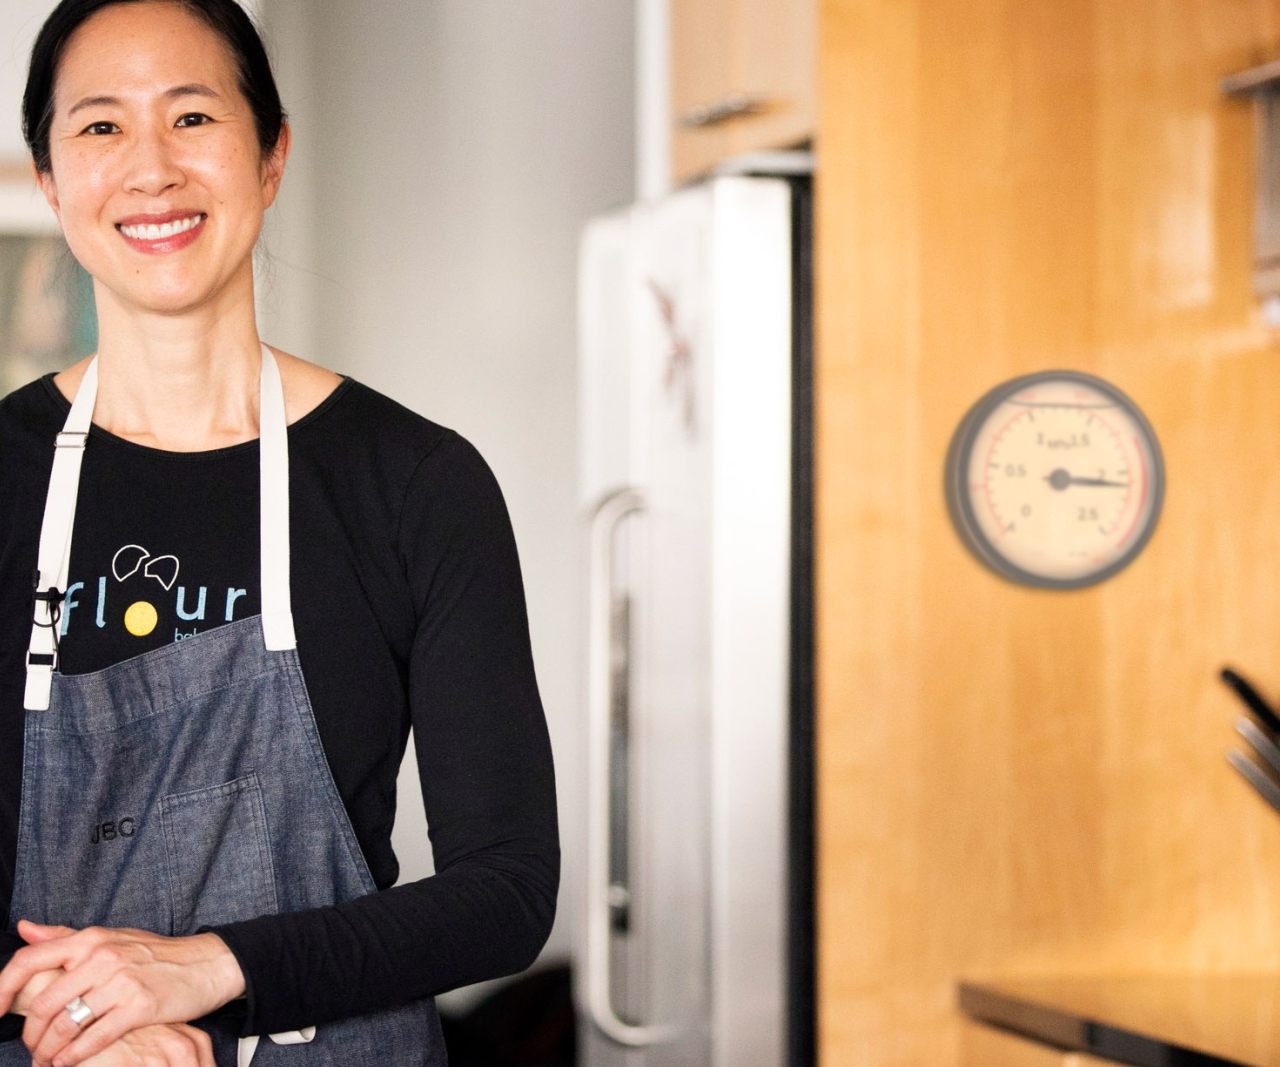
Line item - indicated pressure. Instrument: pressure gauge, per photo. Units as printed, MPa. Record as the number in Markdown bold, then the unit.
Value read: **2.1** MPa
